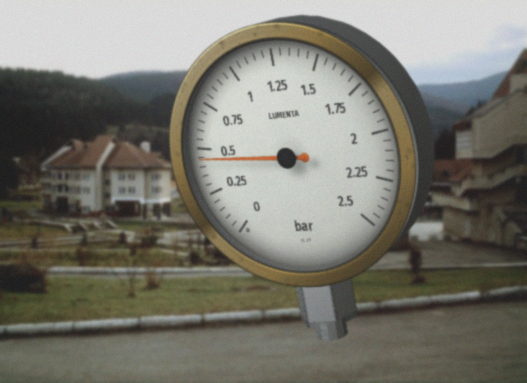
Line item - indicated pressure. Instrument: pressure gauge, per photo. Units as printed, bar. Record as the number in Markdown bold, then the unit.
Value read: **0.45** bar
